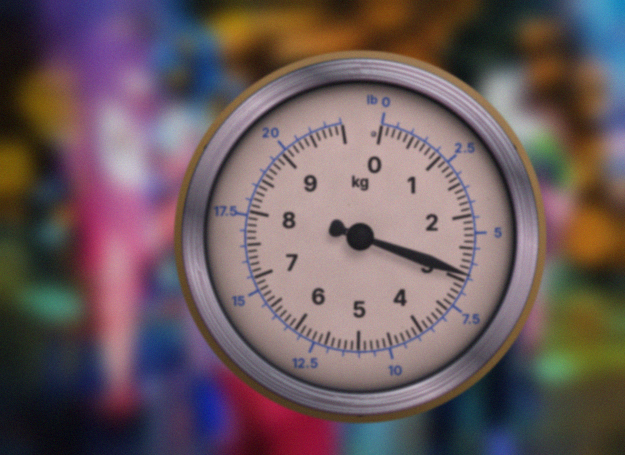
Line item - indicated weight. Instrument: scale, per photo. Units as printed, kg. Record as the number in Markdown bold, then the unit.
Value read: **2.9** kg
